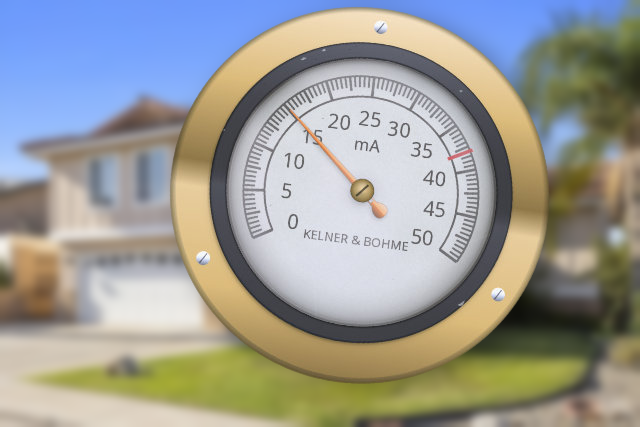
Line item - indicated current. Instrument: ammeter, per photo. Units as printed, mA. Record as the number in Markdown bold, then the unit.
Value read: **15** mA
